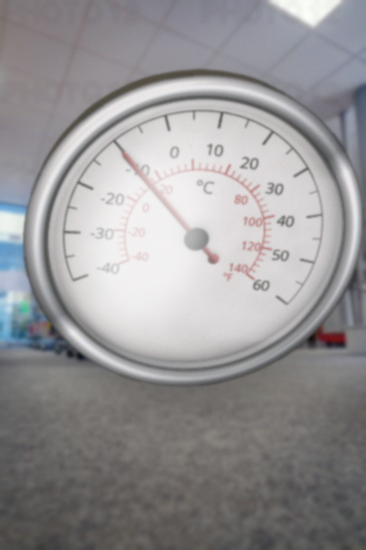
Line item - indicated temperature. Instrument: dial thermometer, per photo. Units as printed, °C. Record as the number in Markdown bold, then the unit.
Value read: **-10** °C
